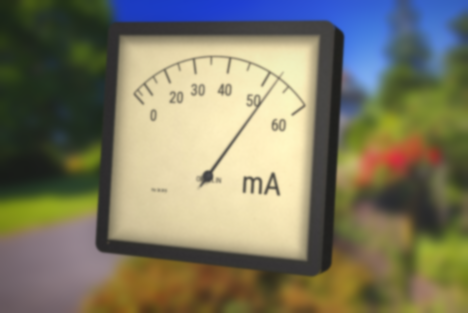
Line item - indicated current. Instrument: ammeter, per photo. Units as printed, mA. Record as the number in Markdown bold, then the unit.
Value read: **52.5** mA
